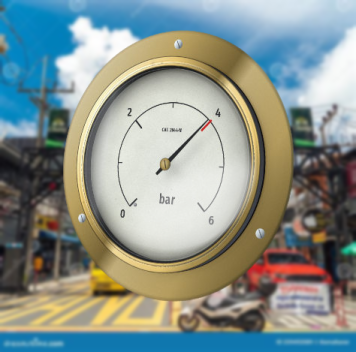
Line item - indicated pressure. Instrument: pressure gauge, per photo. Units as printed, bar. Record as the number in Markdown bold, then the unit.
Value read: **4** bar
